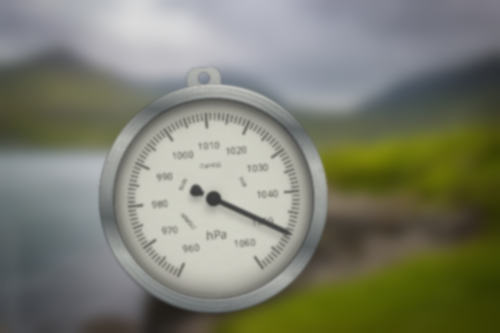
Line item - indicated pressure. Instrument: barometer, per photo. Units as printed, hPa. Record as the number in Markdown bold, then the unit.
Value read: **1050** hPa
